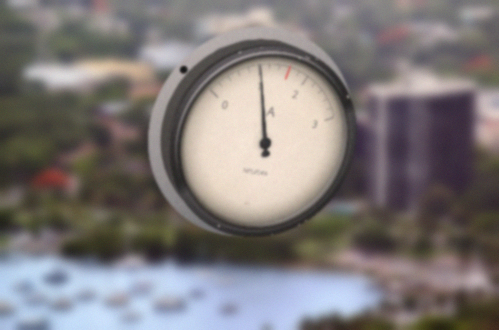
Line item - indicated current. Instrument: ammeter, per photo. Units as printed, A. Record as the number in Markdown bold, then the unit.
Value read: **1** A
